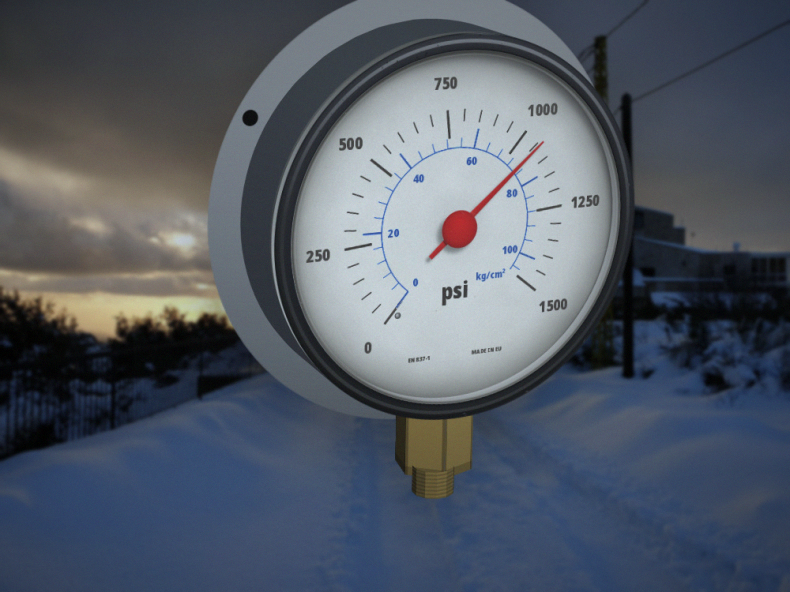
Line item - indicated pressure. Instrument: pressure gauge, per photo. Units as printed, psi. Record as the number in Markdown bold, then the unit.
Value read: **1050** psi
